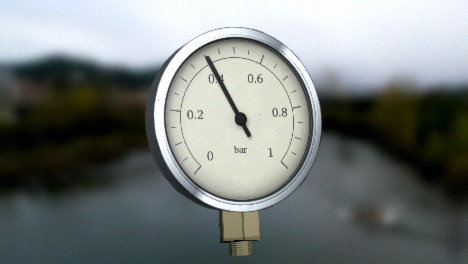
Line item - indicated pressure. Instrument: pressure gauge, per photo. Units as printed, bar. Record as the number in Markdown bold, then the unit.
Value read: **0.4** bar
